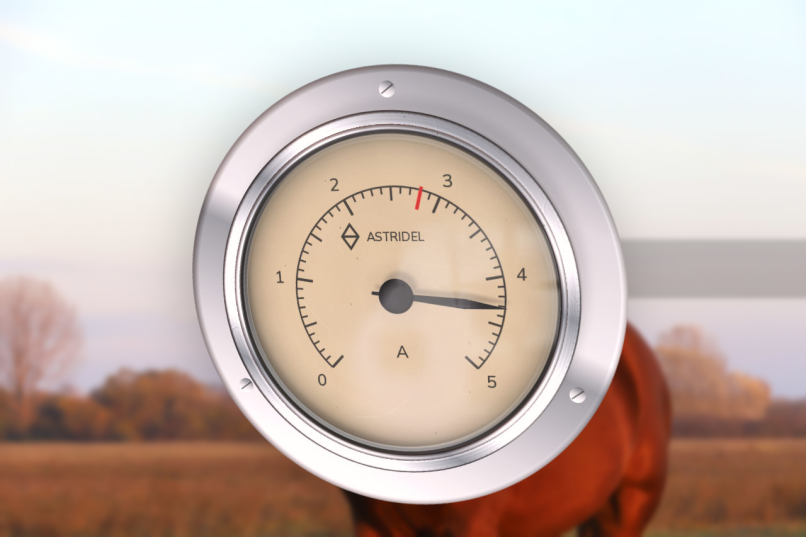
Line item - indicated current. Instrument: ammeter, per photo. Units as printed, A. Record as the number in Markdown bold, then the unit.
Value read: **4.3** A
